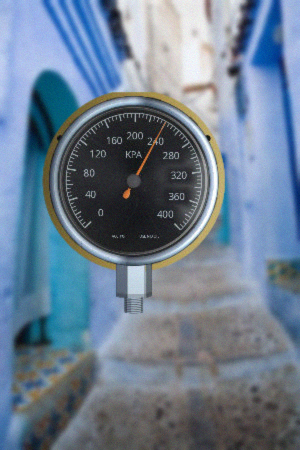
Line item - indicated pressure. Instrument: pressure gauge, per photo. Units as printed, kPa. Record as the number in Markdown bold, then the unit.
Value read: **240** kPa
